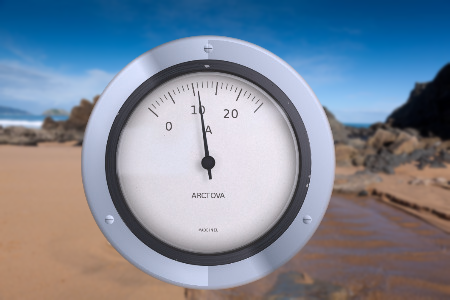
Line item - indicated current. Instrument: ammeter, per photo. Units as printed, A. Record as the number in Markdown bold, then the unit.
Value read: **11** A
